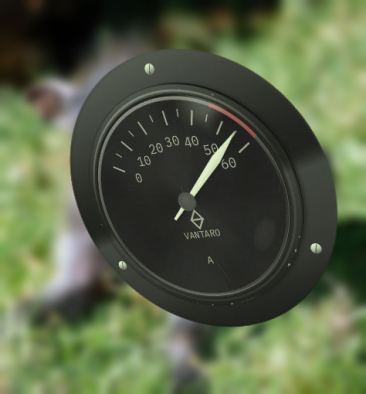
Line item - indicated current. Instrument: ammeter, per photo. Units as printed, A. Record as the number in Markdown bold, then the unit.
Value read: **55** A
